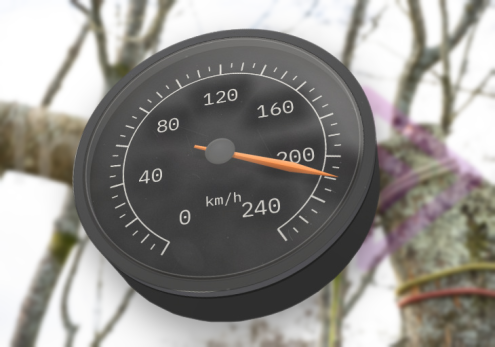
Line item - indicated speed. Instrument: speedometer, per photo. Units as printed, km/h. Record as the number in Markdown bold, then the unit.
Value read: **210** km/h
